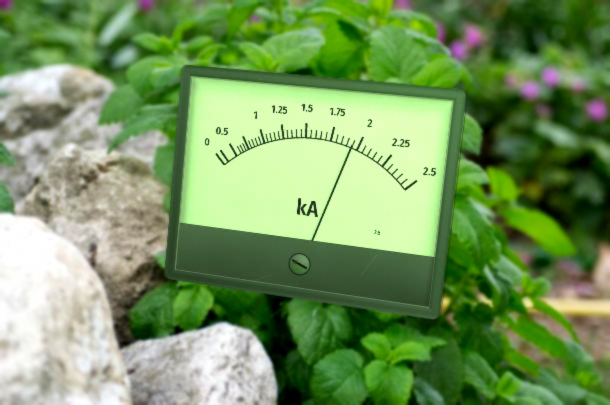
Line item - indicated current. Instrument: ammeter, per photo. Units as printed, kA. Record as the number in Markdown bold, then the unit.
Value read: **1.95** kA
